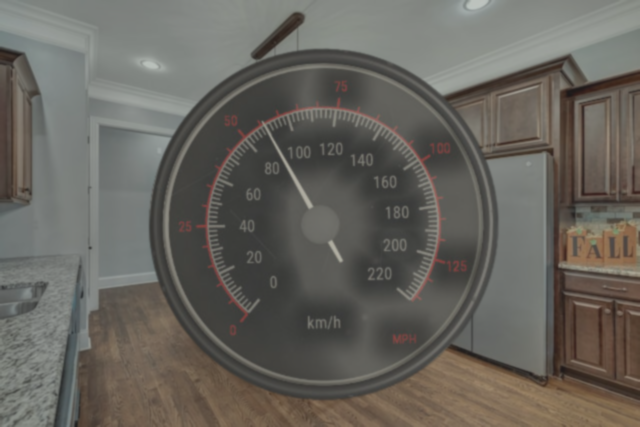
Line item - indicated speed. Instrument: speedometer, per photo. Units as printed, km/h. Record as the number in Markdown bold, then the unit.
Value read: **90** km/h
